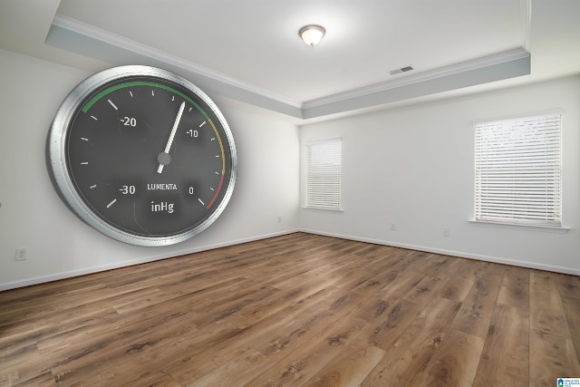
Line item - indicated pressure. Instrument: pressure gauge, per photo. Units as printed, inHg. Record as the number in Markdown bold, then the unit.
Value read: **-13** inHg
